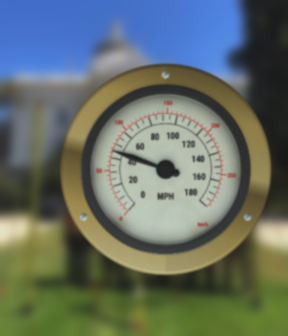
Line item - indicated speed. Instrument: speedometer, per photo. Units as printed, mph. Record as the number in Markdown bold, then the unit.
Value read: **45** mph
